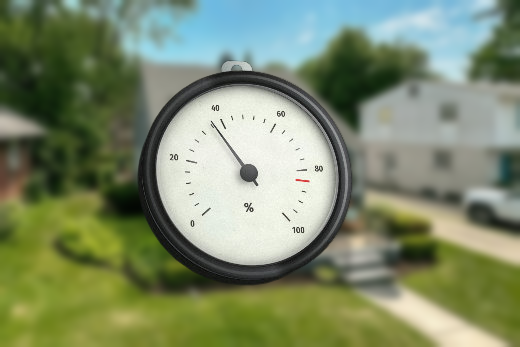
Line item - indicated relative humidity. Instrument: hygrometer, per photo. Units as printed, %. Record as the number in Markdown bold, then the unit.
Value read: **36** %
